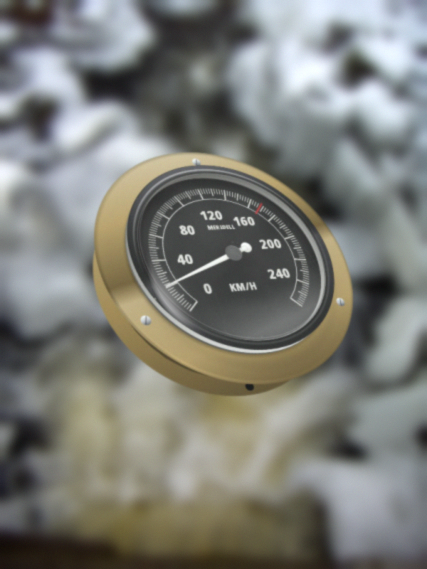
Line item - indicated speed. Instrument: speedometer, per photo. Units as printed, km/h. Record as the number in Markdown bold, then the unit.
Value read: **20** km/h
